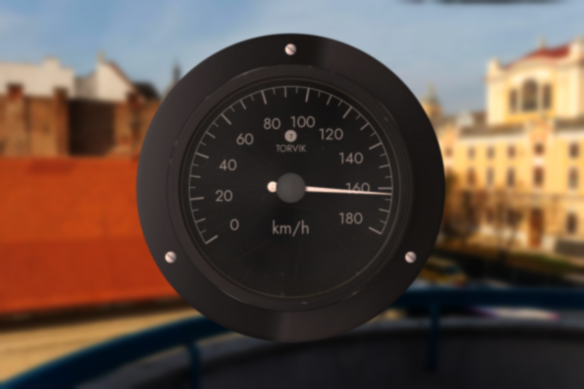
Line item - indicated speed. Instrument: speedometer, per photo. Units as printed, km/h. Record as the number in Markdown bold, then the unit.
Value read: **162.5** km/h
